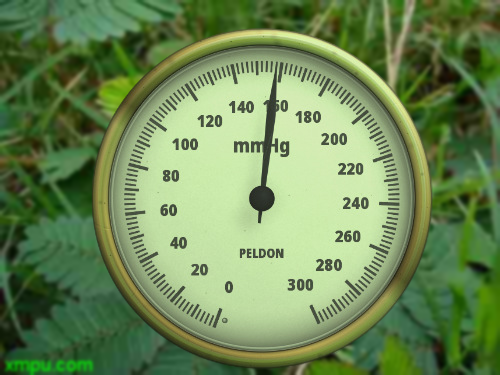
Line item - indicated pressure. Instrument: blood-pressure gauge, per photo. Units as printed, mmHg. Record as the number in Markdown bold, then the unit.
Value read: **158** mmHg
